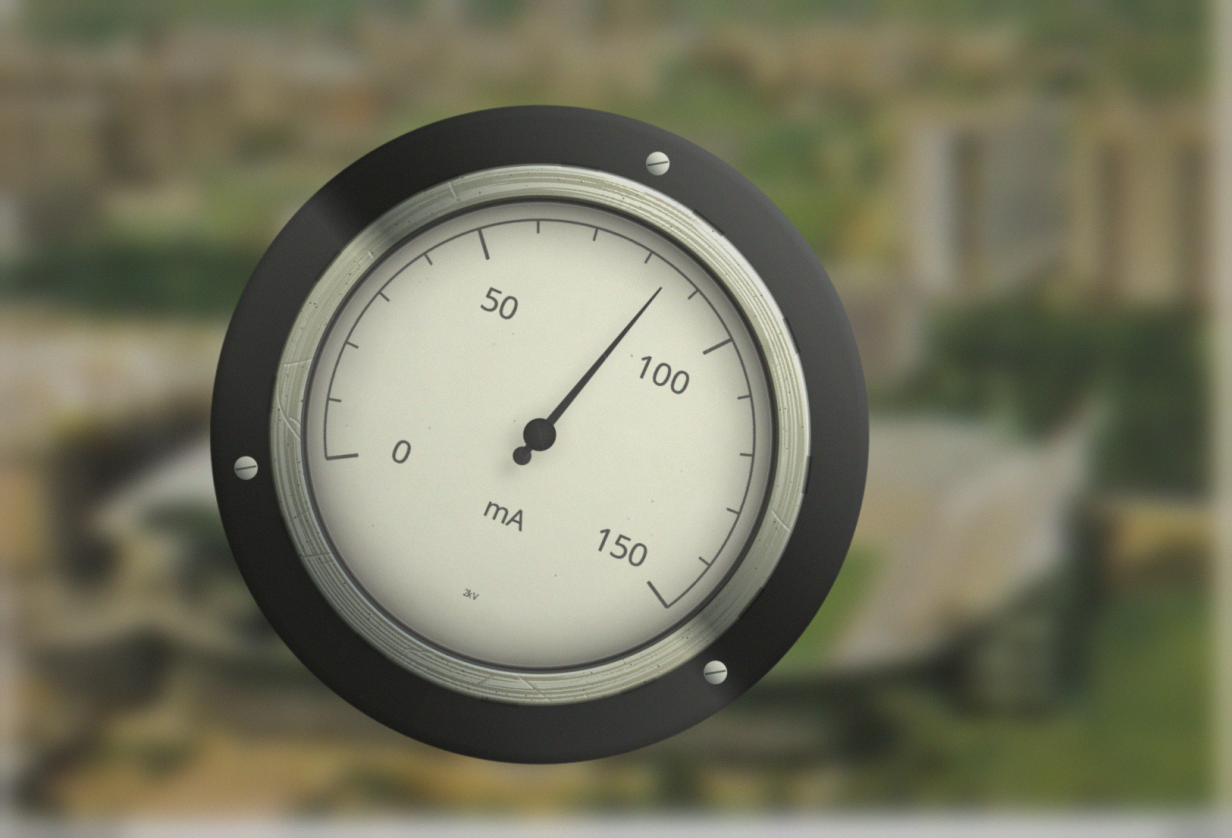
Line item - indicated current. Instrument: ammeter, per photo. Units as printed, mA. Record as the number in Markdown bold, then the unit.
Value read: **85** mA
